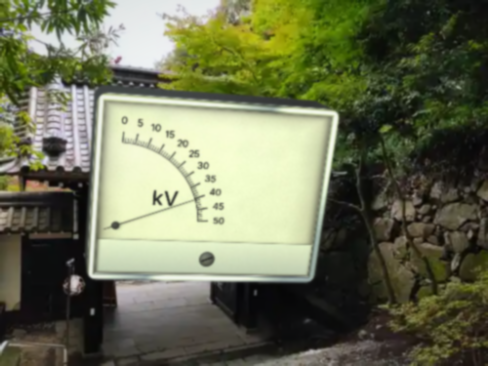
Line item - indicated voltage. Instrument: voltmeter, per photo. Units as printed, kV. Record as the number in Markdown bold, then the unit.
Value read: **40** kV
